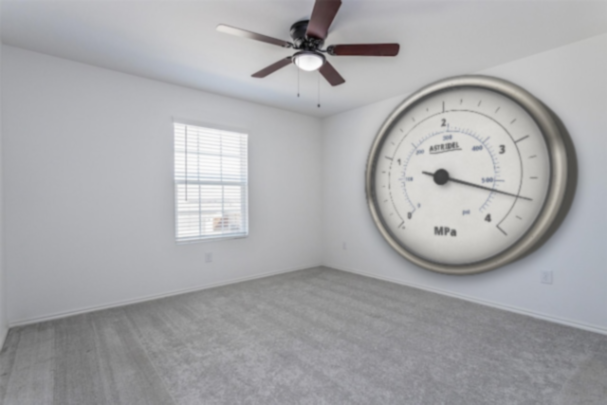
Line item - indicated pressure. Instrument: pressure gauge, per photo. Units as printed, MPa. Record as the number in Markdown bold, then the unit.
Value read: **3.6** MPa
